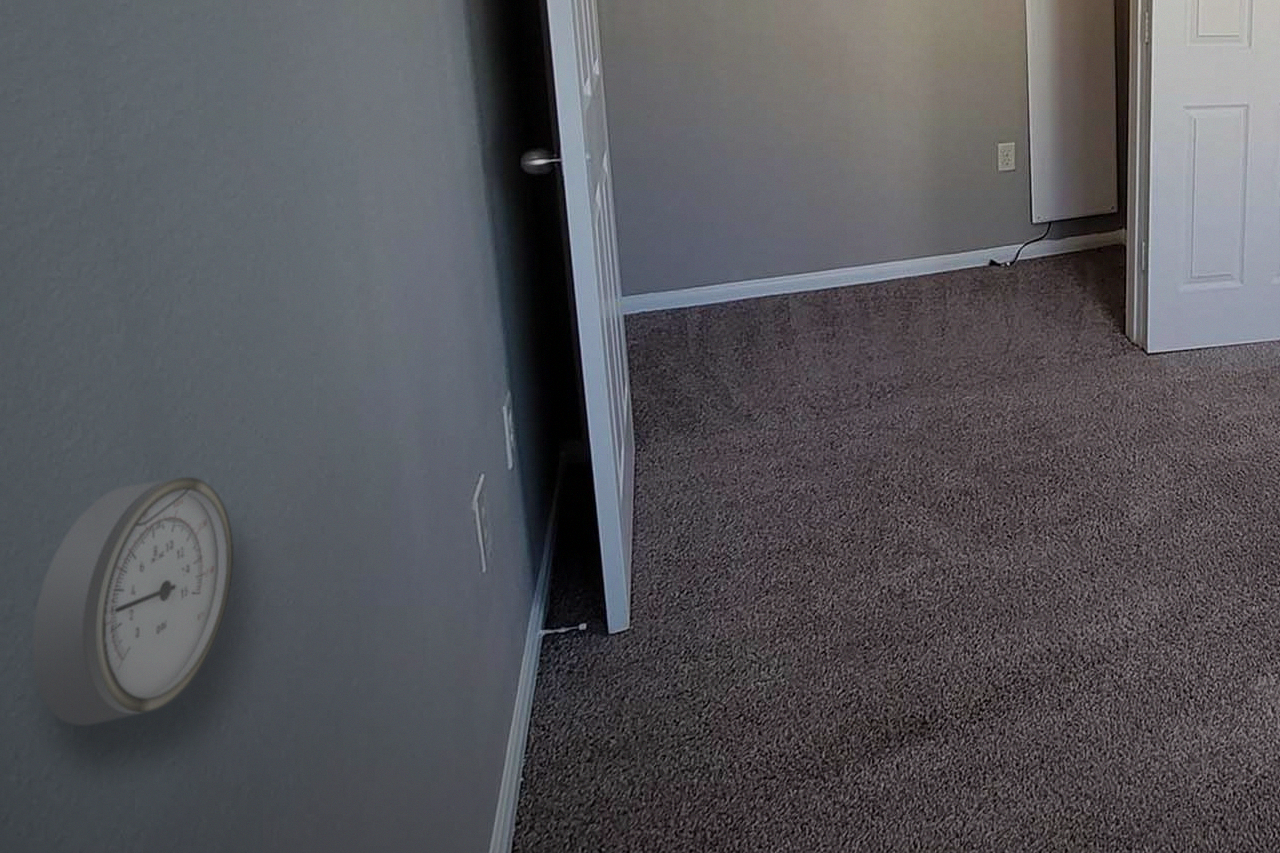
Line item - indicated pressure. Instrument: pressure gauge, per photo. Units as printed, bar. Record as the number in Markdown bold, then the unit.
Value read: **3** bar
